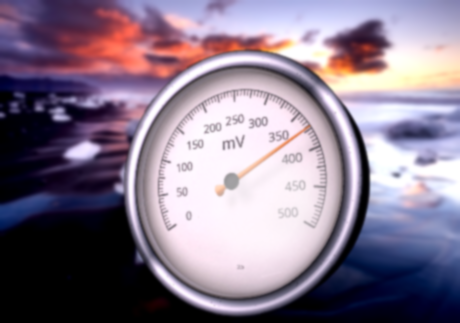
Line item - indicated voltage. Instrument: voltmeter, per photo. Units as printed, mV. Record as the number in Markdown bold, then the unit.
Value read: **375** mV
